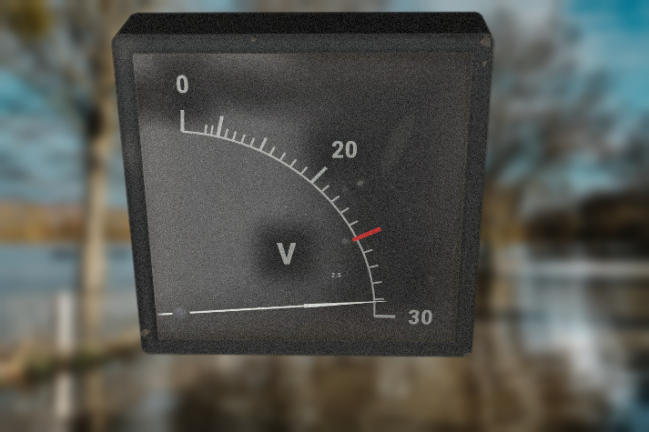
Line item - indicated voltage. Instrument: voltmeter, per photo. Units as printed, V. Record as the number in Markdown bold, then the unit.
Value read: **29** V
